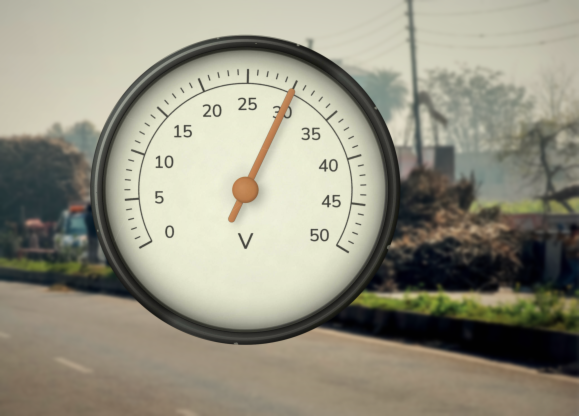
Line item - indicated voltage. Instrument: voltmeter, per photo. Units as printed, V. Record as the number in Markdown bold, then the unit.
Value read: **30** V
